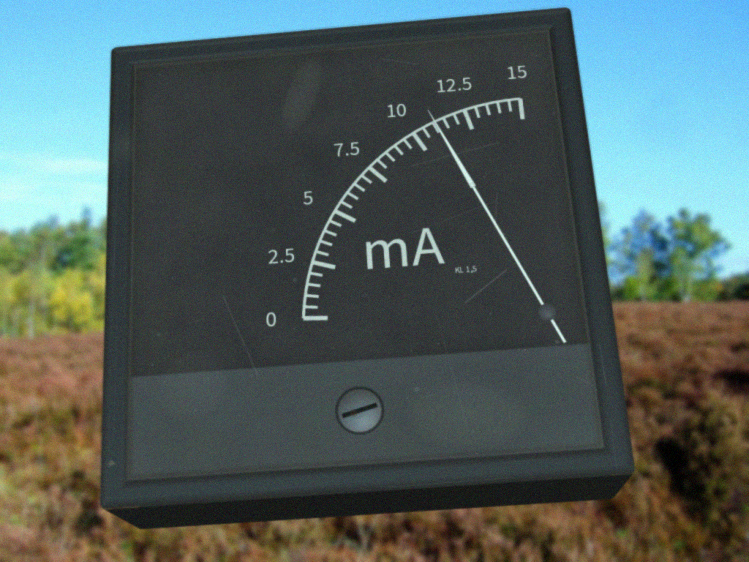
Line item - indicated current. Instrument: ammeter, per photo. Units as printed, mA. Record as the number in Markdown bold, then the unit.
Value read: **11** mA
